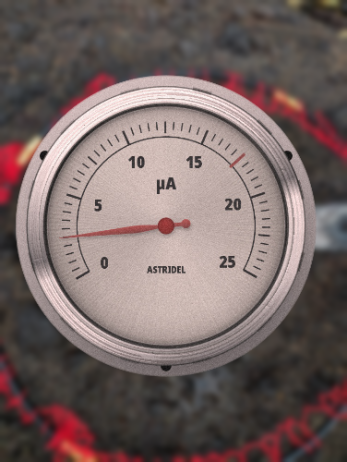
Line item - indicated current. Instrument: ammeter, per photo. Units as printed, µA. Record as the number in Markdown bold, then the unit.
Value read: **2.5** µA
